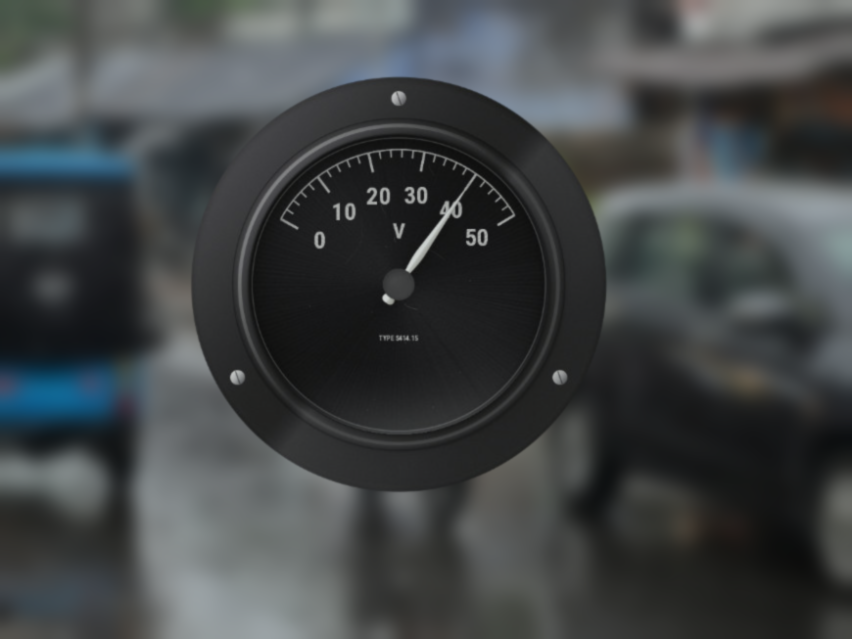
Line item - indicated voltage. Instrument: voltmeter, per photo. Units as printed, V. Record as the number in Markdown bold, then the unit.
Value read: **40** V
